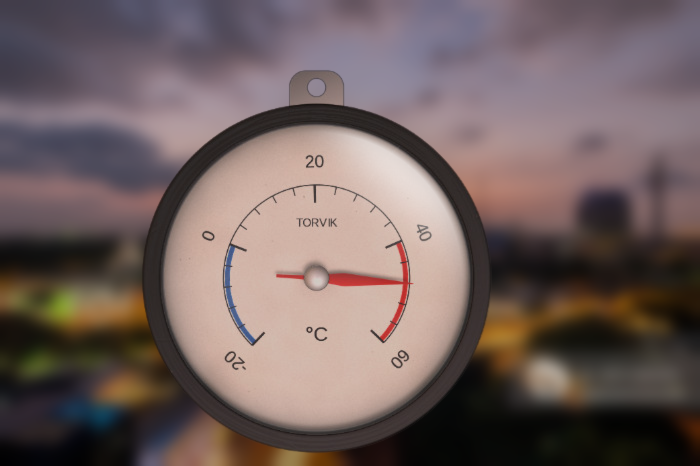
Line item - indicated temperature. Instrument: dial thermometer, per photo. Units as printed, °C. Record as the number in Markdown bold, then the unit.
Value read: **48** °C
